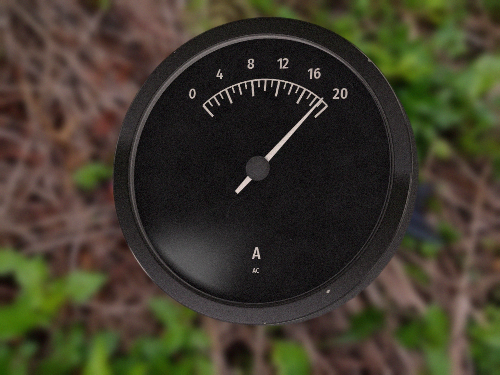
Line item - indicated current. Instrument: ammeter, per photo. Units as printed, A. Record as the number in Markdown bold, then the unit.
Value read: **19** A
